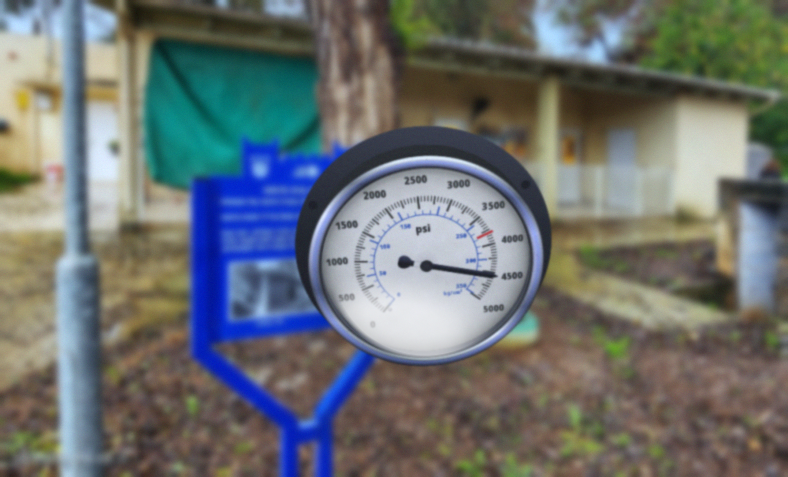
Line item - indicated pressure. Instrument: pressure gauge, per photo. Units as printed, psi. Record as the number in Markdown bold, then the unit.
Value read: **4500** psi
